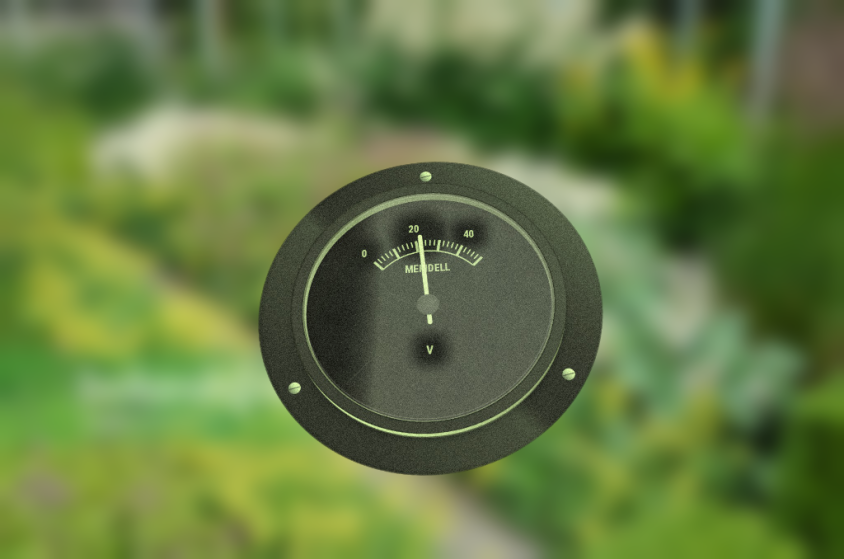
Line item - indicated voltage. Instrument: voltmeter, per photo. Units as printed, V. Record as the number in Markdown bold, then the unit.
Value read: **22** V
